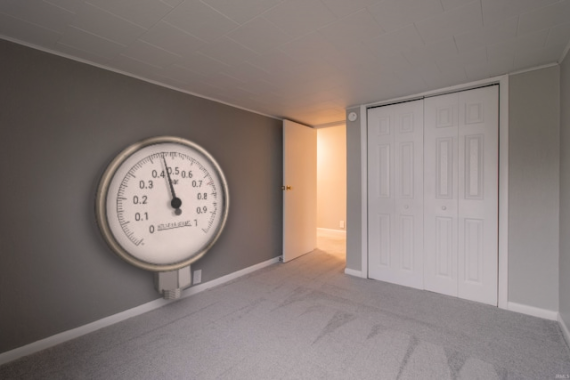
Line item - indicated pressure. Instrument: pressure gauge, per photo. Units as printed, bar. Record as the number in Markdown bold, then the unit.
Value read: **0.45** bar
